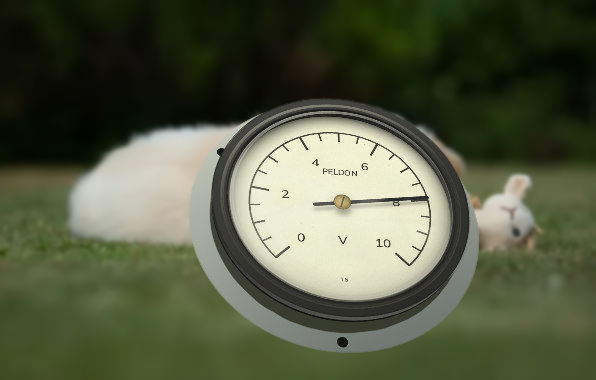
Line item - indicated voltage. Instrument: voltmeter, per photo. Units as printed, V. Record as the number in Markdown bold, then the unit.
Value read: **8** V
